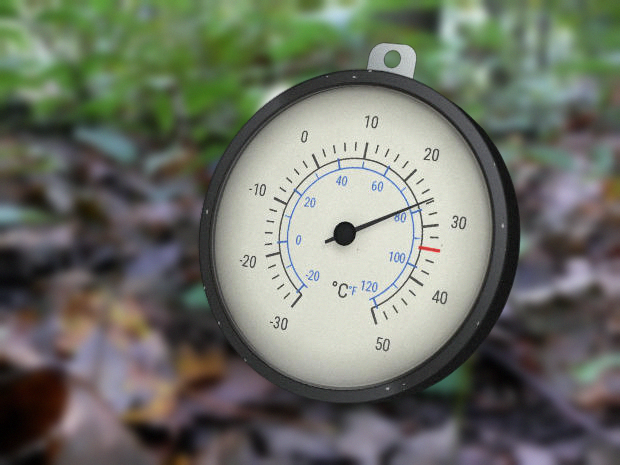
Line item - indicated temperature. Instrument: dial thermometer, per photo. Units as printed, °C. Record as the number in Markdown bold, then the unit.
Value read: **26** °C
